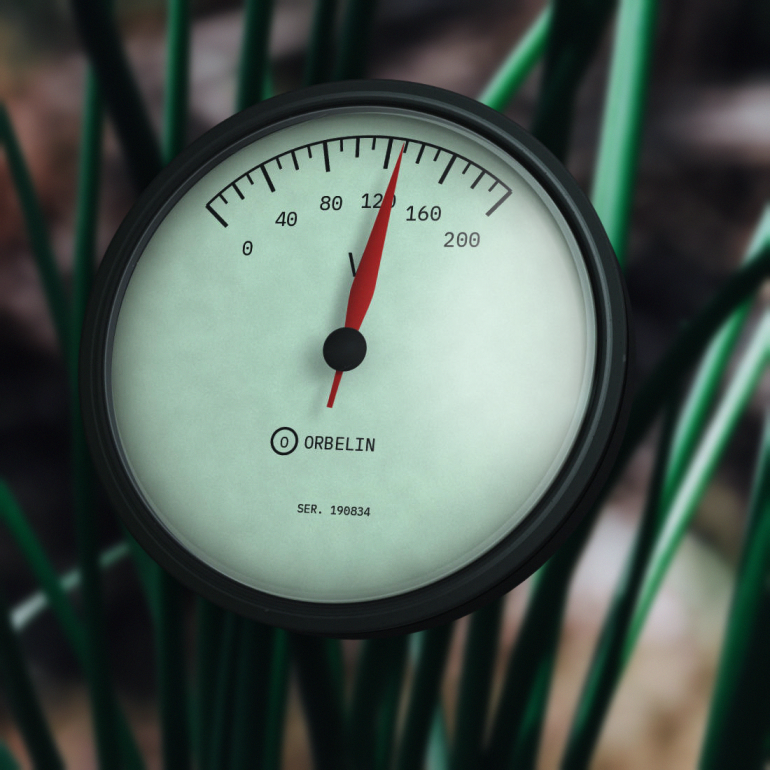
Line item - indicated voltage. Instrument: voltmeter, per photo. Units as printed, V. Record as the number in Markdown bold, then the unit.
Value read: **130** V
